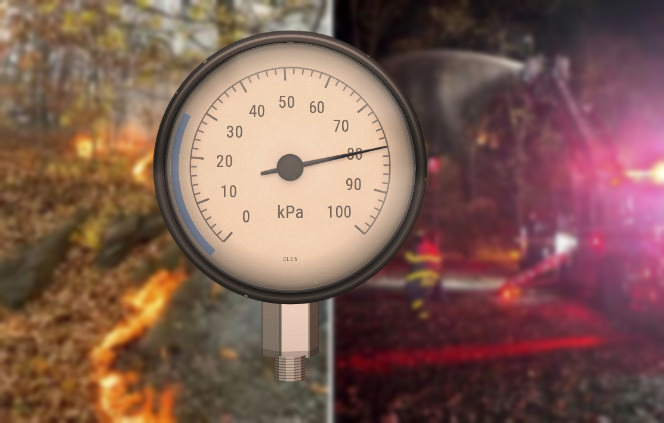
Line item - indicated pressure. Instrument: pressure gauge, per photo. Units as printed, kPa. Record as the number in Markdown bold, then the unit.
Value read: **80** kPa
